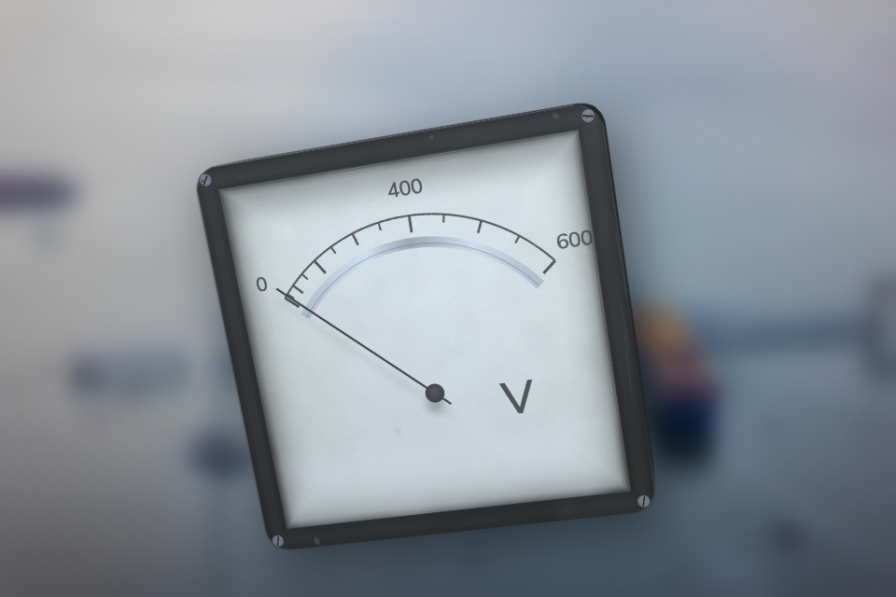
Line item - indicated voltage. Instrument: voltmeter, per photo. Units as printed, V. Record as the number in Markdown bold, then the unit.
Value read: **50** V
